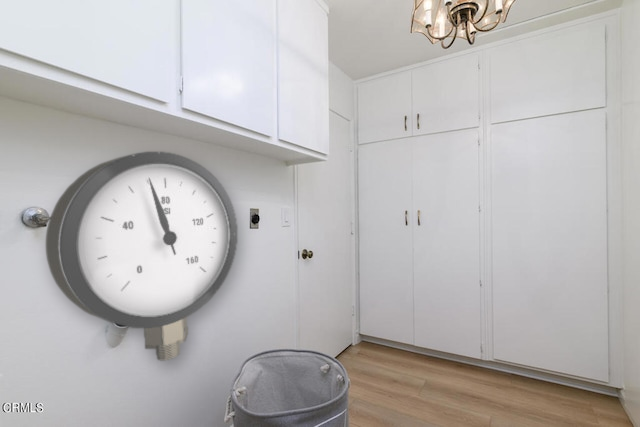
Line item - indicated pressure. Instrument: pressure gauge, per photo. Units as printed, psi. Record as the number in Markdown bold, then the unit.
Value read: **70** psi
